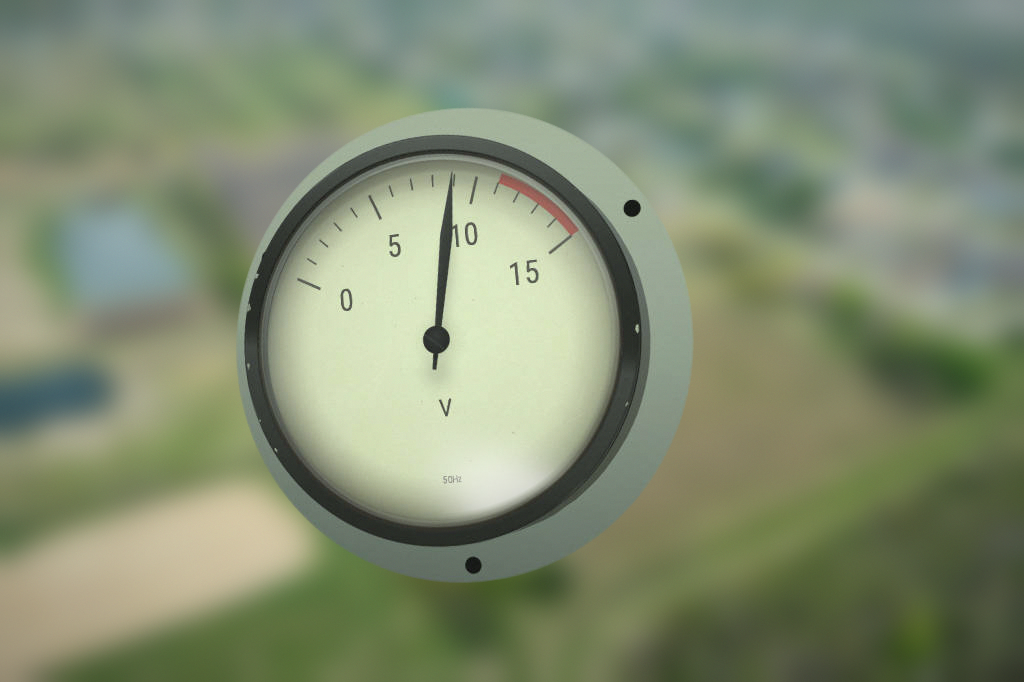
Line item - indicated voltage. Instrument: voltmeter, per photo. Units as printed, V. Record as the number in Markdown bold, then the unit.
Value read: **9** V
